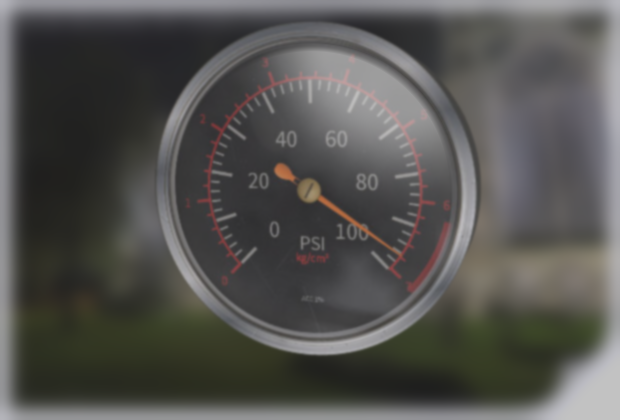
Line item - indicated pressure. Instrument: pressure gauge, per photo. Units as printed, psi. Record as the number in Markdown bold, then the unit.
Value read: **96** psi
